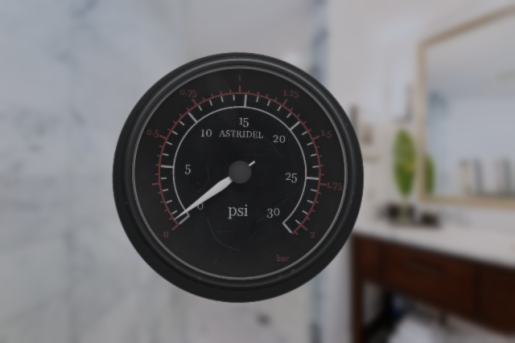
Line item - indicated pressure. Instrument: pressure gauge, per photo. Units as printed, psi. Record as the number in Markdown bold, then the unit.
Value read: **0.5** psi
